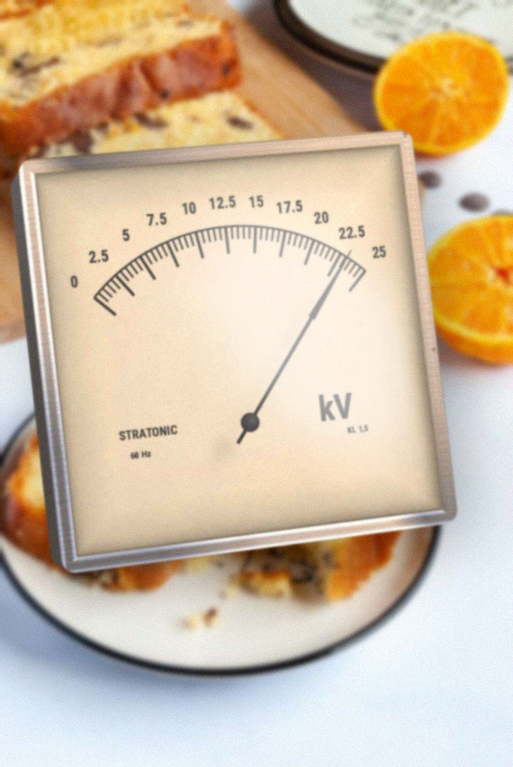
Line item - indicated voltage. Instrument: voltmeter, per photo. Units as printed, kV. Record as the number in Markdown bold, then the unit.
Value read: **23** kV
